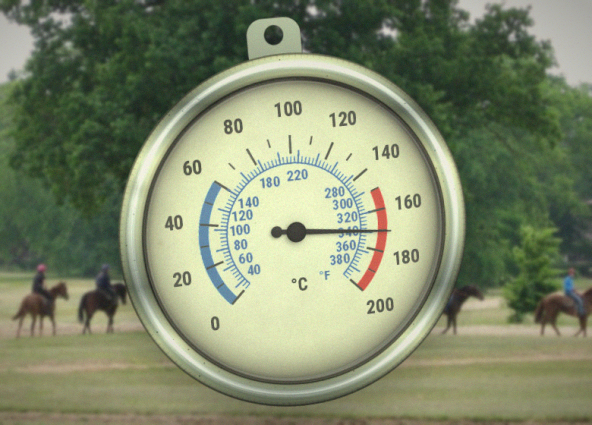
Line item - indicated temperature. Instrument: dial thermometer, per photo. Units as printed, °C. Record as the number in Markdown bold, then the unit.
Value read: **170** °C
